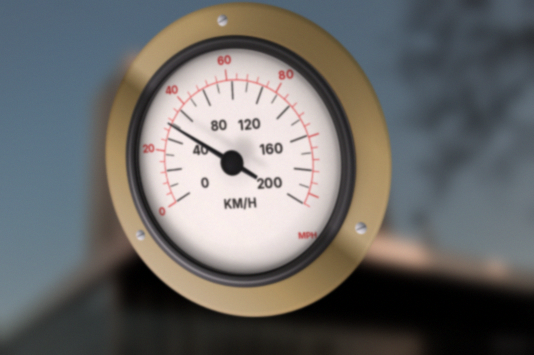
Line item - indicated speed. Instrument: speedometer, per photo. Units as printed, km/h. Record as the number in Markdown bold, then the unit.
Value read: **50** km/h
